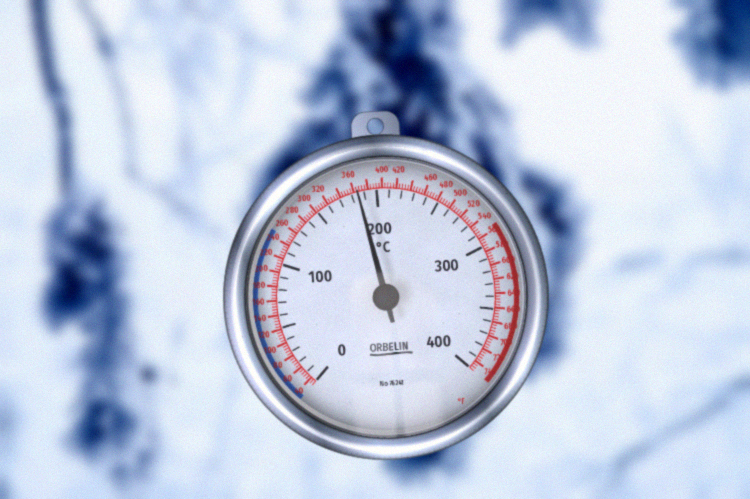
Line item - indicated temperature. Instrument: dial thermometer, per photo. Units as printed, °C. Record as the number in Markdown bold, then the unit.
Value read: **185** °C
